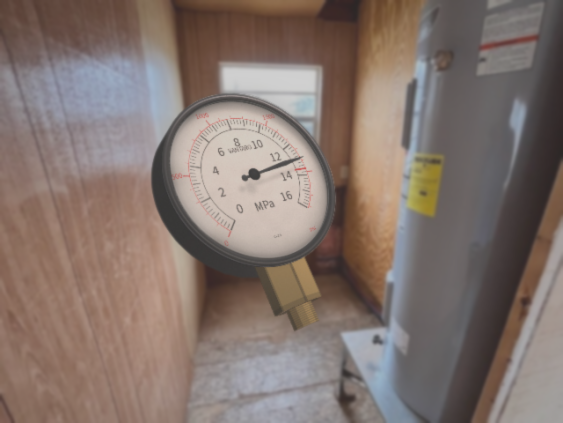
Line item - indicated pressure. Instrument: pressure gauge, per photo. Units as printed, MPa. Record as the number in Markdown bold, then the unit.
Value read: **13** MPa
